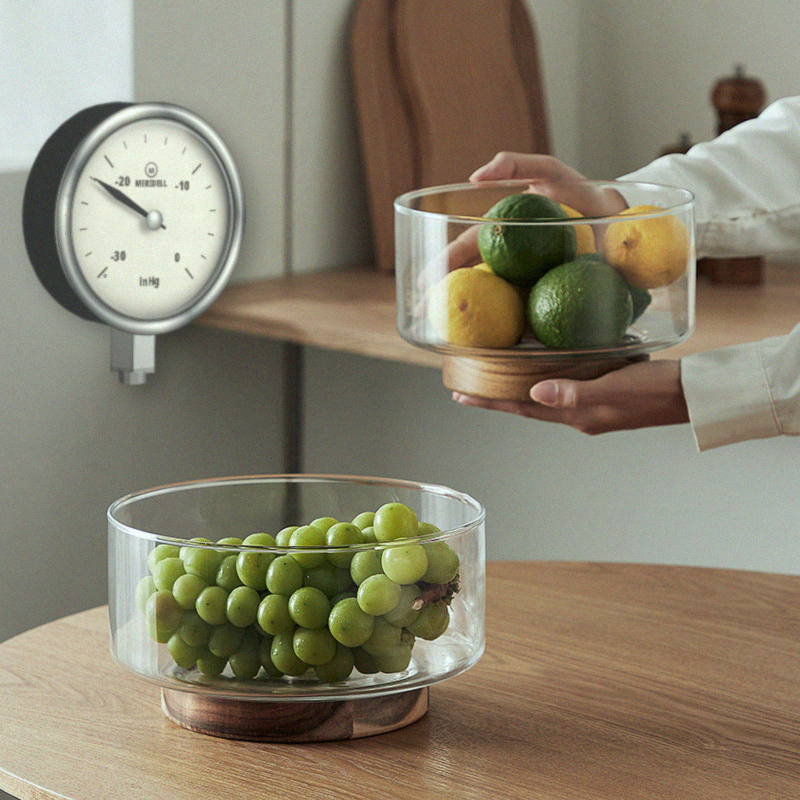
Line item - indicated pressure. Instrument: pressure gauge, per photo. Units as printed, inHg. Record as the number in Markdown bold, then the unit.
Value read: **-22** inHg
